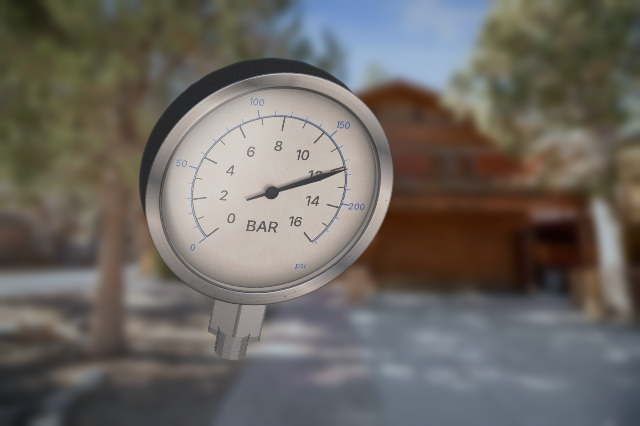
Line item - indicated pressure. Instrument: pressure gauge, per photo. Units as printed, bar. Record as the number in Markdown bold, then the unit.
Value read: **12** bar
